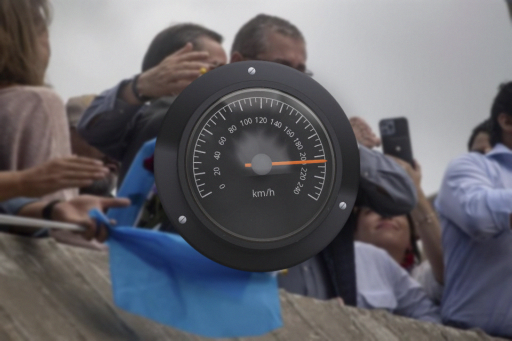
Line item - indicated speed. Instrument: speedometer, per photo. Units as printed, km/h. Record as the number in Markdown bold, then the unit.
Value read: **205** km/h
